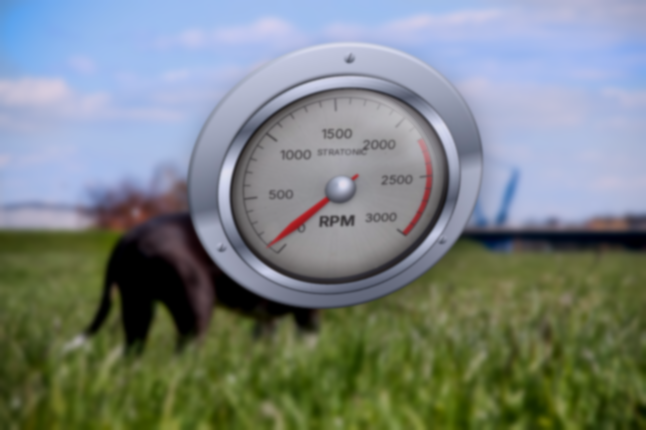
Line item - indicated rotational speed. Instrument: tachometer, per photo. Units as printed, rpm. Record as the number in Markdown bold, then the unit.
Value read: **100** rpm
